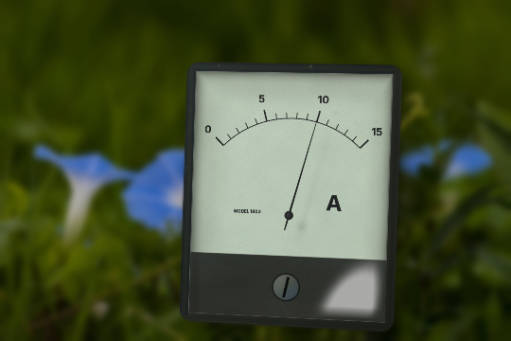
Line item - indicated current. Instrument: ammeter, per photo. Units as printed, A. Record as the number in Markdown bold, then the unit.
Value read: **10** A
